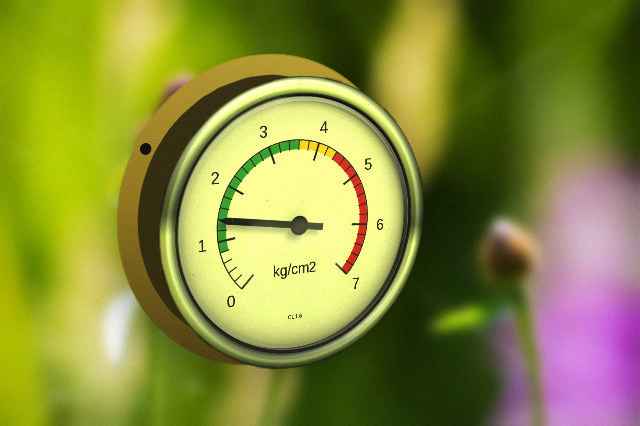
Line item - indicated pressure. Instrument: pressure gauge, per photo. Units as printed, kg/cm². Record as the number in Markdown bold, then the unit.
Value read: **1.4** kg/cm²
